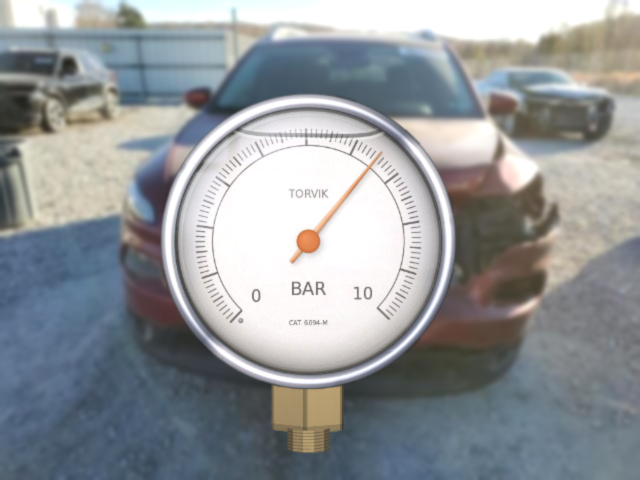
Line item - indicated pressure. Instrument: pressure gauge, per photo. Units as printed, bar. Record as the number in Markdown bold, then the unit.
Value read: **6.5** bar
